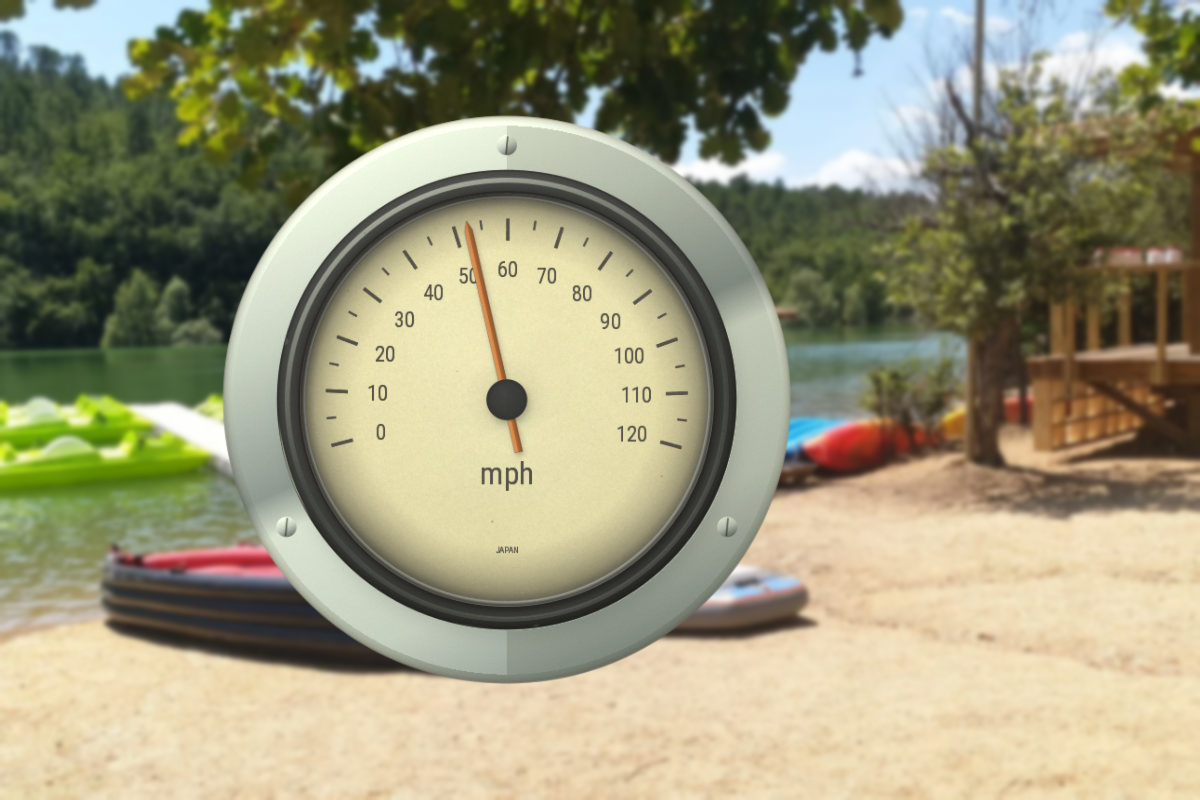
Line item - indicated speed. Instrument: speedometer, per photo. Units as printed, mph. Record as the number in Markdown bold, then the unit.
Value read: **52.5** mph
